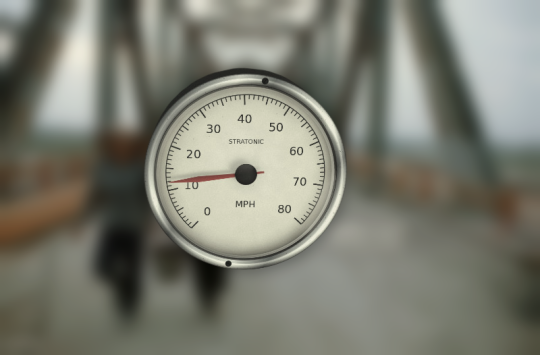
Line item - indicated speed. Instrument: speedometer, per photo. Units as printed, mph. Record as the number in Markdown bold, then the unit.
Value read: **12** mph
